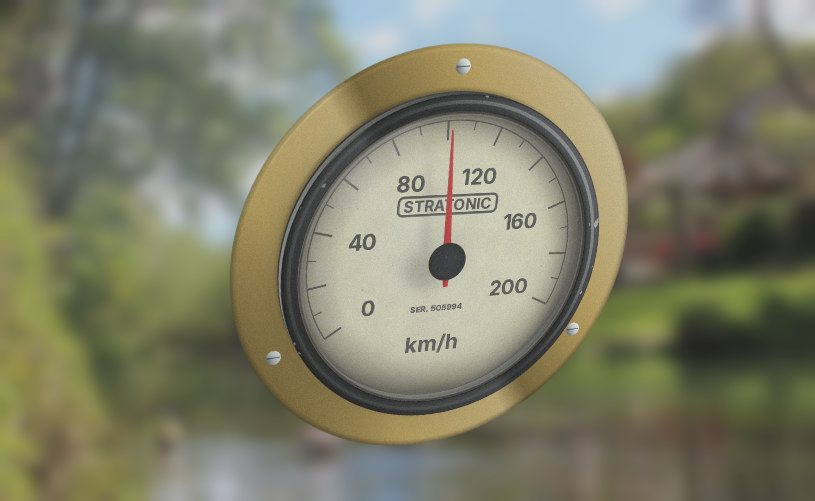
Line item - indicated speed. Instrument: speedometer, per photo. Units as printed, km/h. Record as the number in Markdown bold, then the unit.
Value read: **100** km/h
